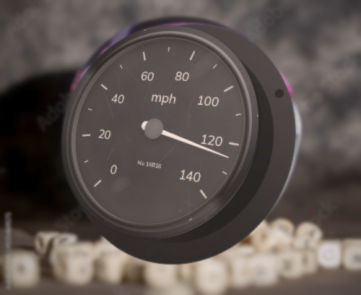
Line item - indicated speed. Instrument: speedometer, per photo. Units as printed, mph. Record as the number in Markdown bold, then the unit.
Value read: **125** mph
